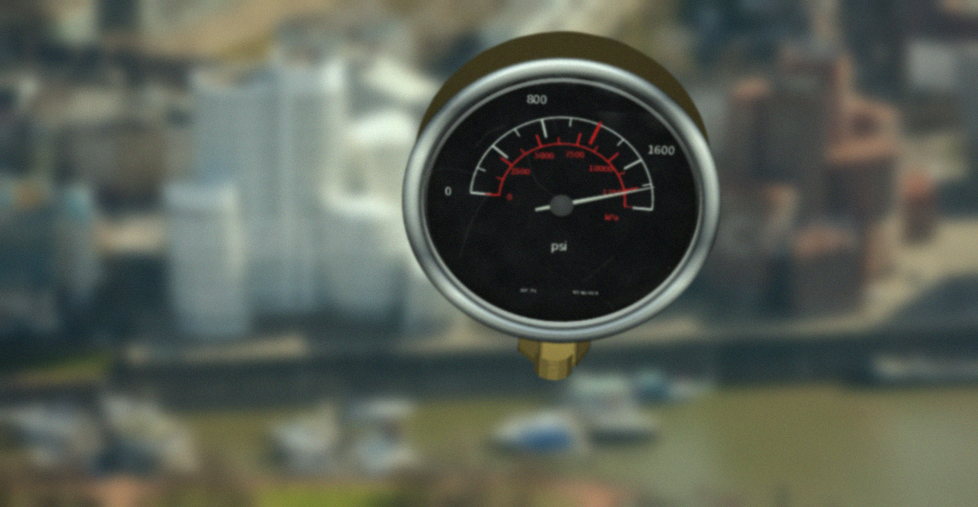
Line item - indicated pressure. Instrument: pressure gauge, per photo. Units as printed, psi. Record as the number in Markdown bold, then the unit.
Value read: **1800** psi
